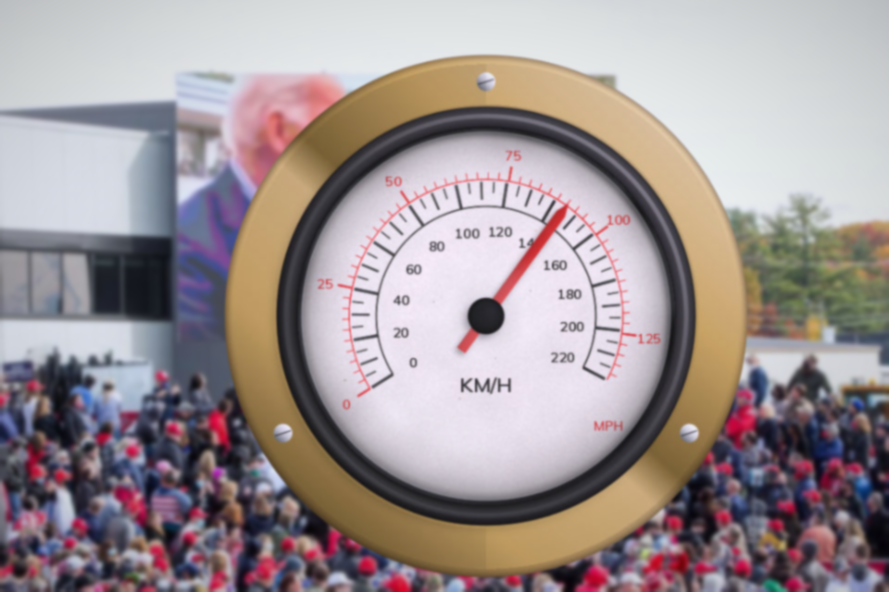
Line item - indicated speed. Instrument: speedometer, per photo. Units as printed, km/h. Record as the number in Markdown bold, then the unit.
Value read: **145** km/h
